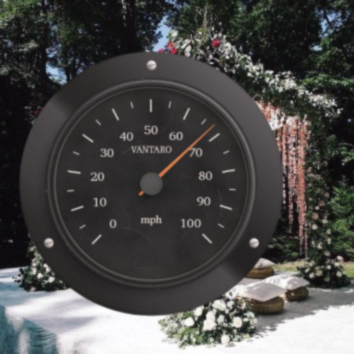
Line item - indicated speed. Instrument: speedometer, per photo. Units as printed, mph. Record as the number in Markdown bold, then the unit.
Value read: **67.5** mph
